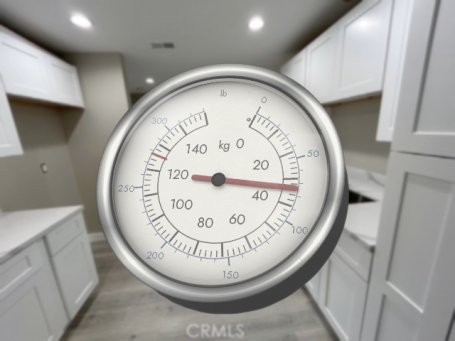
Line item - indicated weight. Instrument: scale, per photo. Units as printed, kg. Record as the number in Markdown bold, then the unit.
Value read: **34** kg
